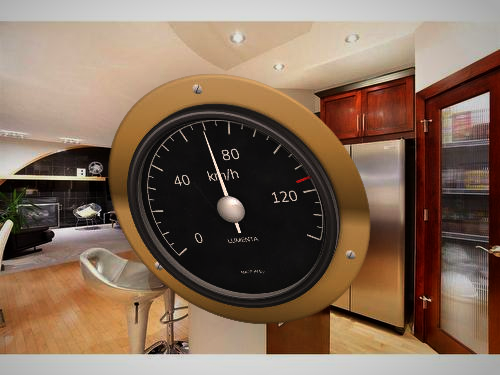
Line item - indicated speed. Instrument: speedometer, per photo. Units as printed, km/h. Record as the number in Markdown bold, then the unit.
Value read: **70** km/h
